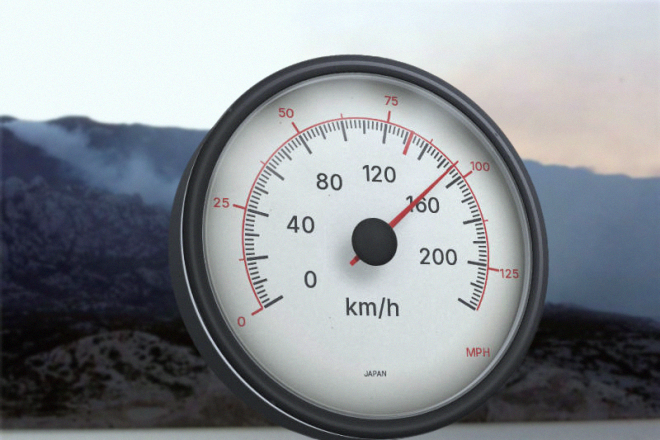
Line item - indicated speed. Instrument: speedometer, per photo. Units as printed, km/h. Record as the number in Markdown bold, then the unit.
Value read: **154** km/h
